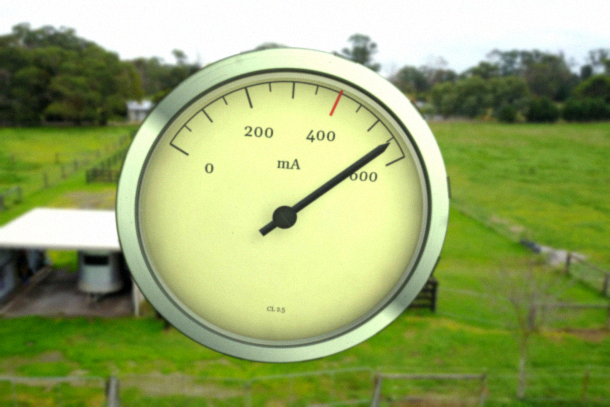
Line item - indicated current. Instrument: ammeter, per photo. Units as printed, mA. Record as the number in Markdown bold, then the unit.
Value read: **550** mA
